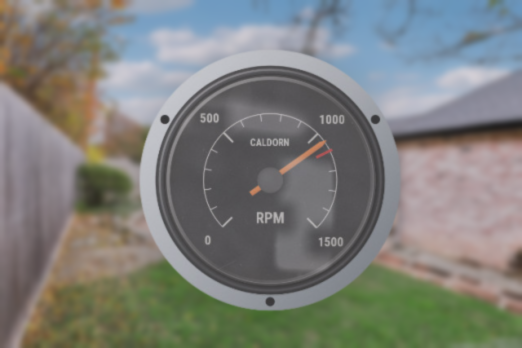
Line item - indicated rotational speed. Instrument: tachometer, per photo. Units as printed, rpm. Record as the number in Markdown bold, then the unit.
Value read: **1050** rpm
